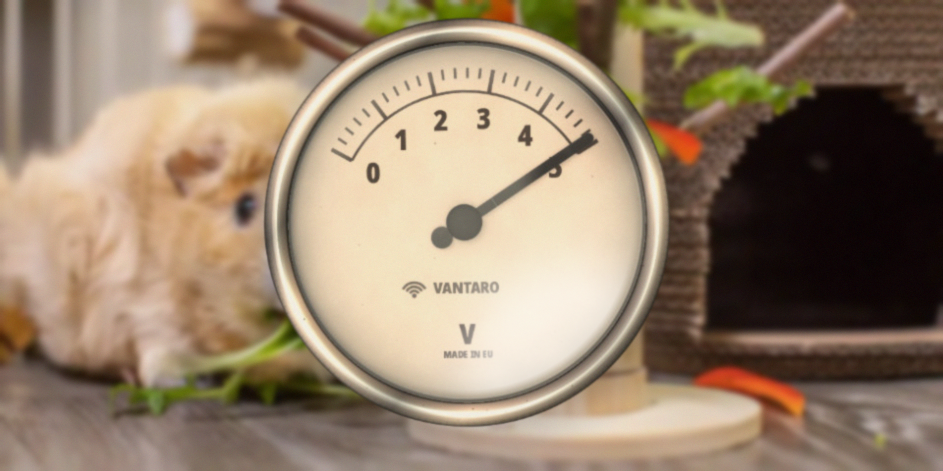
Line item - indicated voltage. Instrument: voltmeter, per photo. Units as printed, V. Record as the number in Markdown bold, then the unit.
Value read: **4.9** V
